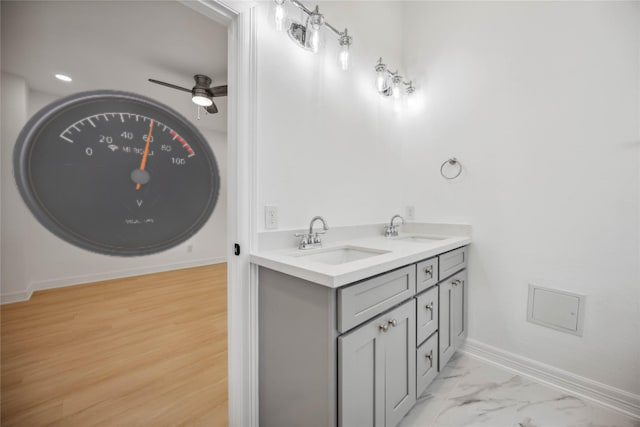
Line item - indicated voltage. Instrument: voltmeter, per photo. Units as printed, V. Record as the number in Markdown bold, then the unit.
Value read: **60** V
